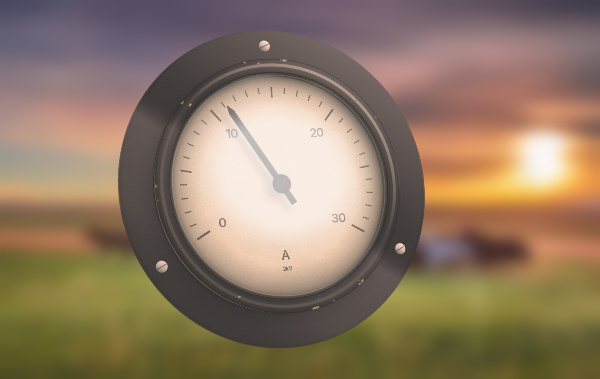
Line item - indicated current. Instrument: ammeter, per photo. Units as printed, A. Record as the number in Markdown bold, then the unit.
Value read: **11** A
